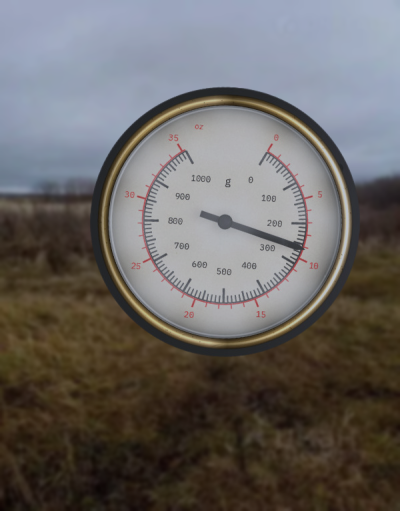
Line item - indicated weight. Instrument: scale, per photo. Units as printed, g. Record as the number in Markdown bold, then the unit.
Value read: **260** g
